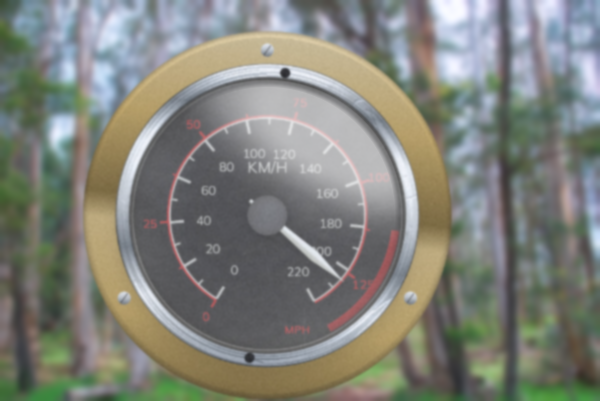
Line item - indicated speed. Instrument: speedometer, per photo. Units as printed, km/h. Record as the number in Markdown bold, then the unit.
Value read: **205** km/h
